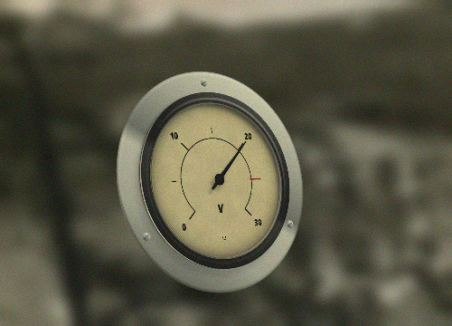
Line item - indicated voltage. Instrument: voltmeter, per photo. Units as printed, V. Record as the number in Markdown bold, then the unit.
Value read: **20** V
